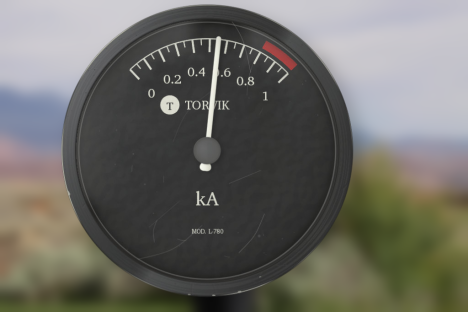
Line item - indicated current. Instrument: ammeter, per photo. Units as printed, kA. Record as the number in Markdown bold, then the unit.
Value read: **0.55** kA
